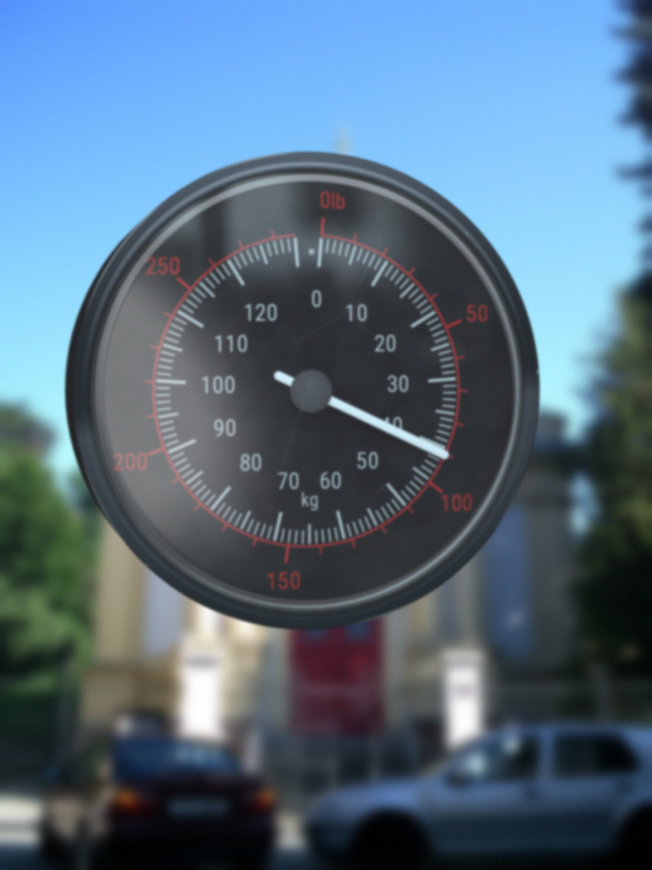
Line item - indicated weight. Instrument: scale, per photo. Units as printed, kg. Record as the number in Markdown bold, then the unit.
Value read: **41** kg
